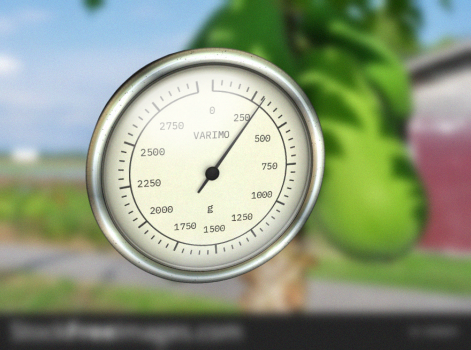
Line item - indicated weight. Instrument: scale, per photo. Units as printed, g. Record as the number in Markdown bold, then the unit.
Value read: **300** g
